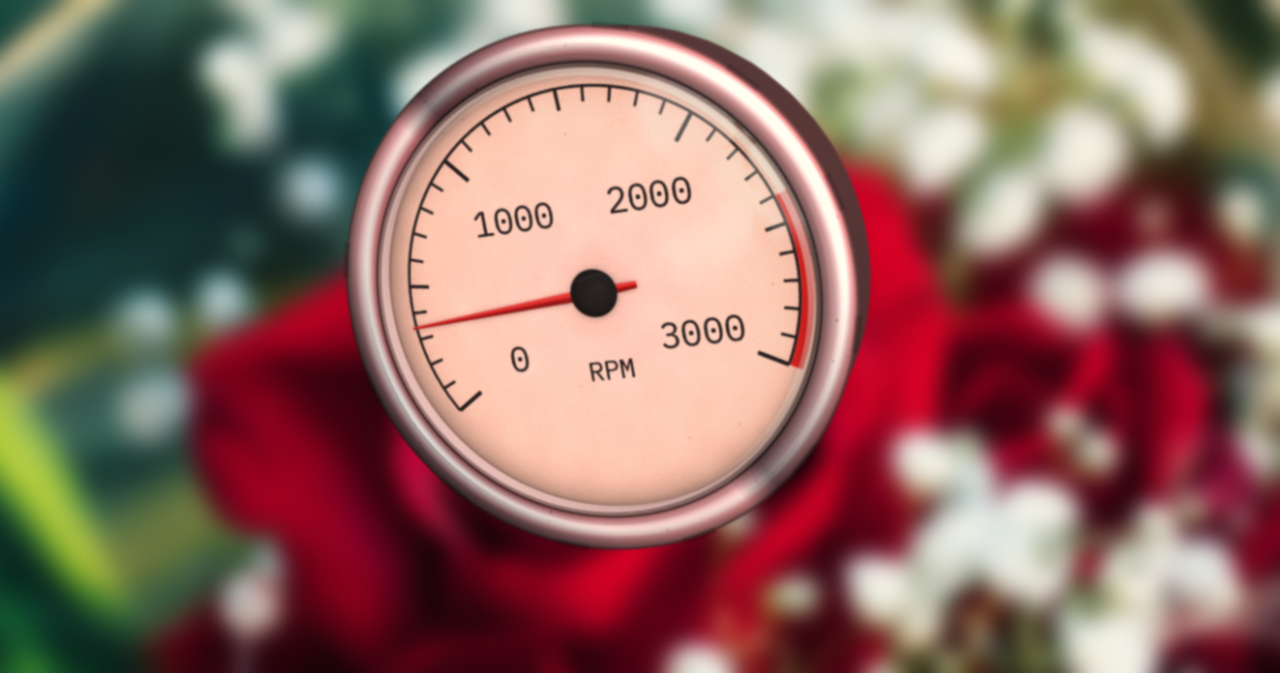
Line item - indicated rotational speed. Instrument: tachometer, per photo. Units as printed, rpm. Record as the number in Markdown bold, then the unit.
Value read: **350** rpm
